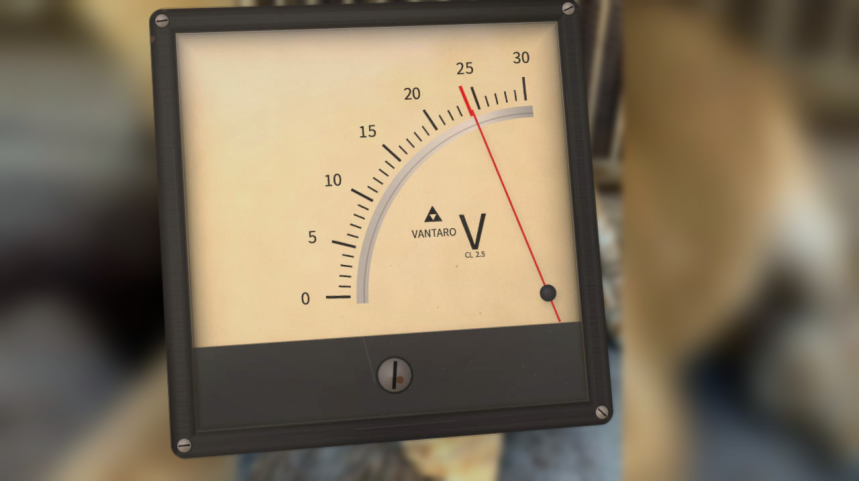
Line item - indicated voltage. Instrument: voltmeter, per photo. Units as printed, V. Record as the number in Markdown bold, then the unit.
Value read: **24** V
